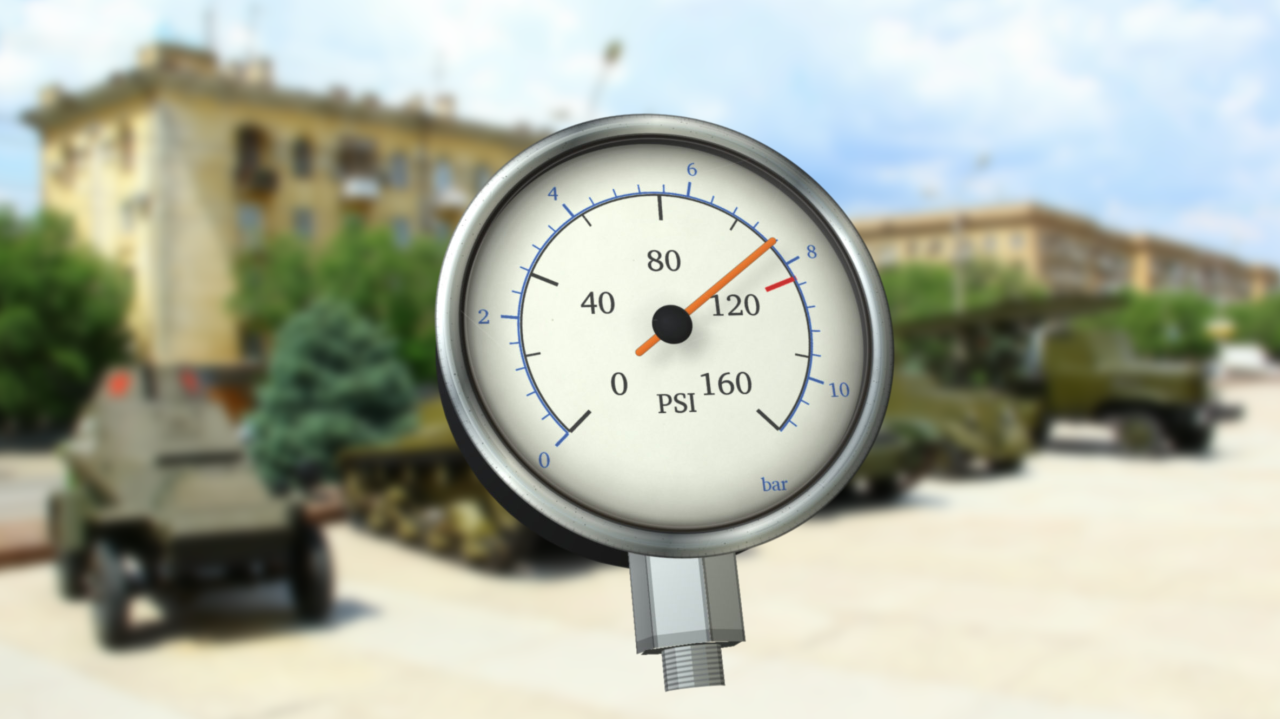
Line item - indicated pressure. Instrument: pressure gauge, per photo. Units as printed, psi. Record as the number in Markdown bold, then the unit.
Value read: **110** psi
